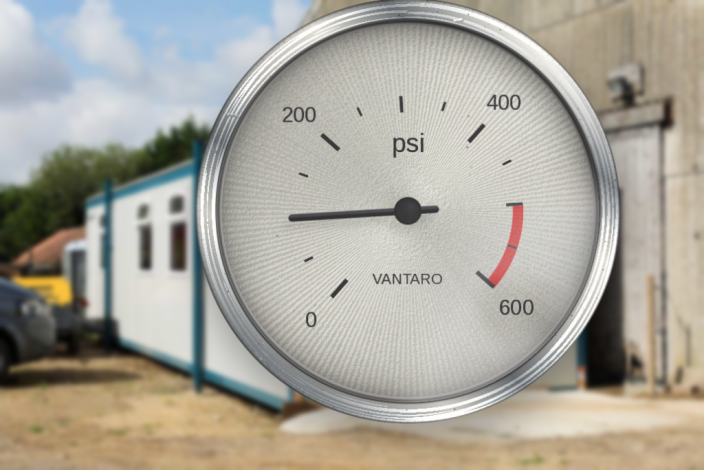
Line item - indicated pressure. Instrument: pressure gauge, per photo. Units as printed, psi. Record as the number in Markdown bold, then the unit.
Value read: **100** psi
